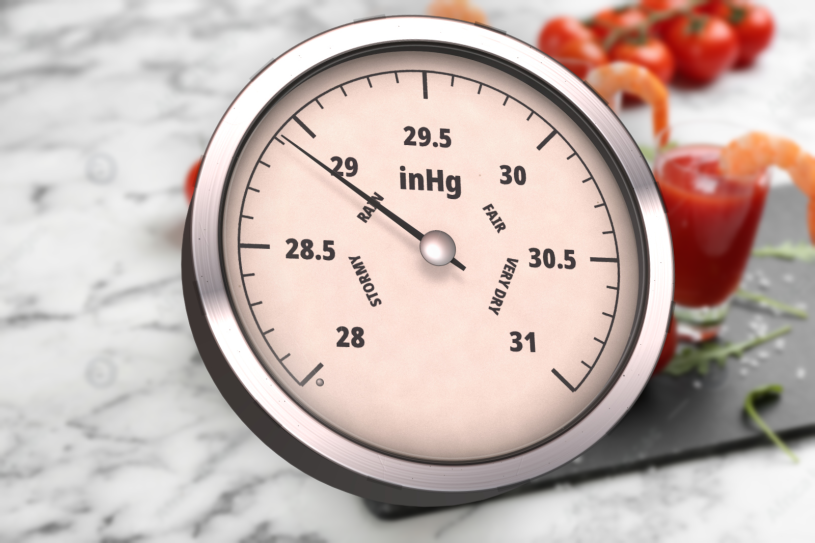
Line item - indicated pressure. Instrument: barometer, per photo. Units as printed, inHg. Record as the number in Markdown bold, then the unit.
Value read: **28.9** inHg
